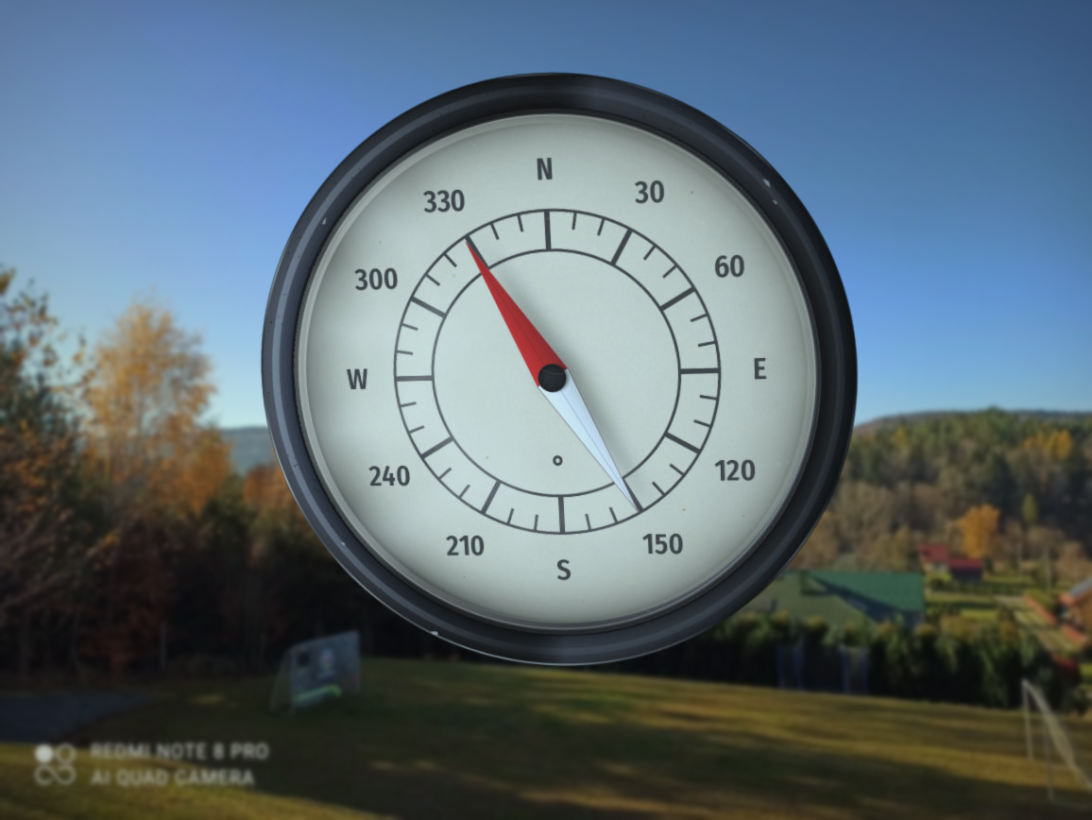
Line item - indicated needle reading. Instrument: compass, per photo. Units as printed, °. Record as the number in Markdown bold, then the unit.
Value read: **330** °
